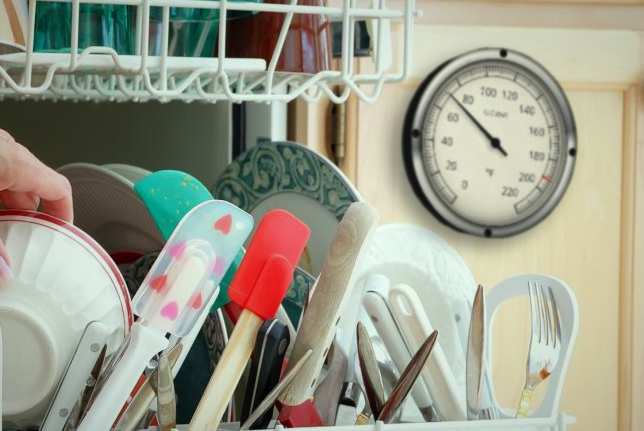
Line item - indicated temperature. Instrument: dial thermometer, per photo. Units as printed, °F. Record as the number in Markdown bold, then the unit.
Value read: **70** °F
